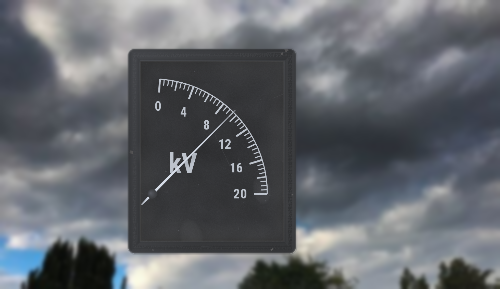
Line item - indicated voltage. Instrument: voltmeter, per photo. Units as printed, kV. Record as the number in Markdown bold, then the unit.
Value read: **9.5** kV
